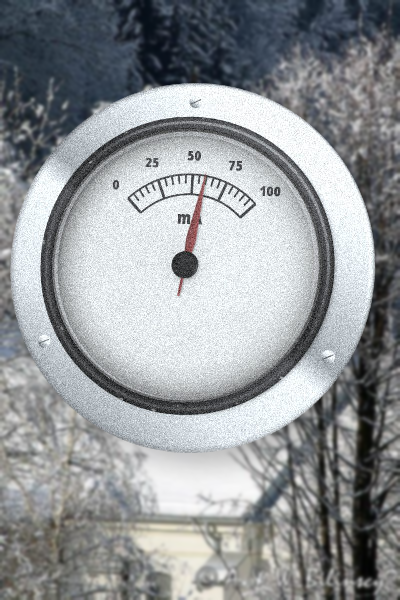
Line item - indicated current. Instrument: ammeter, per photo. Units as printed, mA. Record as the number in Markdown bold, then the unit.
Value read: **60** mA
